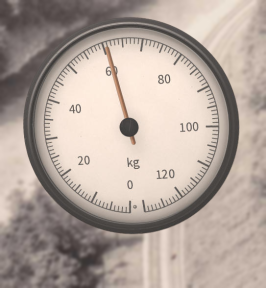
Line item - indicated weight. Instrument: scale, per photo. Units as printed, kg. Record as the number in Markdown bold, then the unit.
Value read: **61** kg
